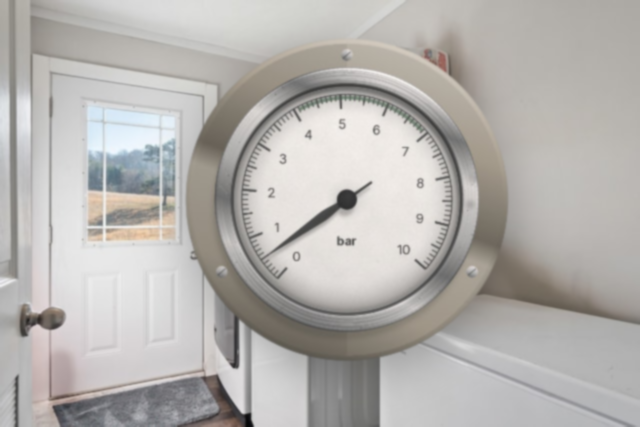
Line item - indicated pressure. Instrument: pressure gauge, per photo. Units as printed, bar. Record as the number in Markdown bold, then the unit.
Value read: **0.5** bar
